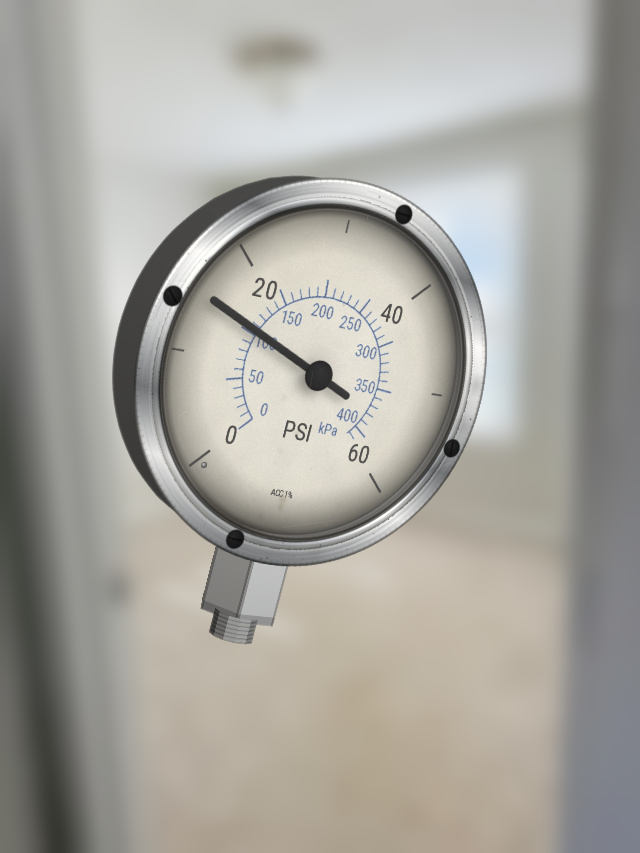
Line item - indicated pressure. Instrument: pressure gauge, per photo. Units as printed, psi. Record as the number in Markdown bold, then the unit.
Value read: **15** psi
